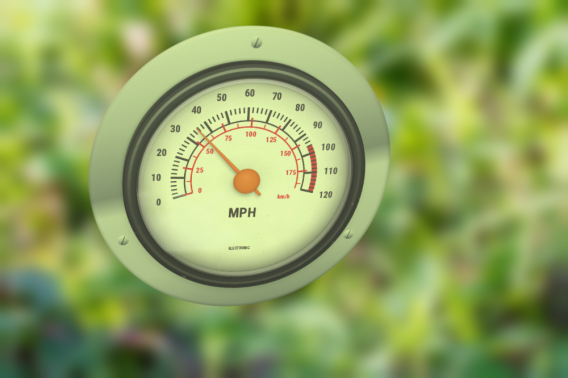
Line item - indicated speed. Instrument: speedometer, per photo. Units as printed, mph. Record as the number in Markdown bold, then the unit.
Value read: **36** mph
